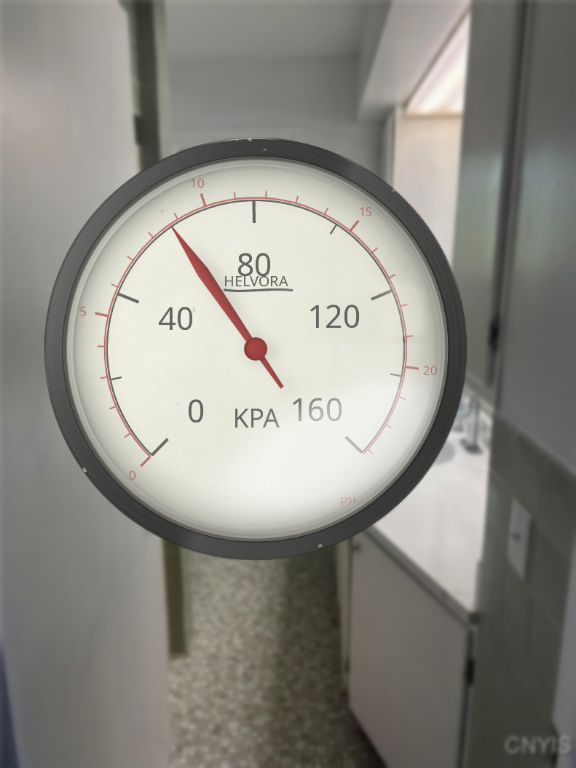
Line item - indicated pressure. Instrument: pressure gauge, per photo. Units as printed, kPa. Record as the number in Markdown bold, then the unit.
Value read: **60** kPa
